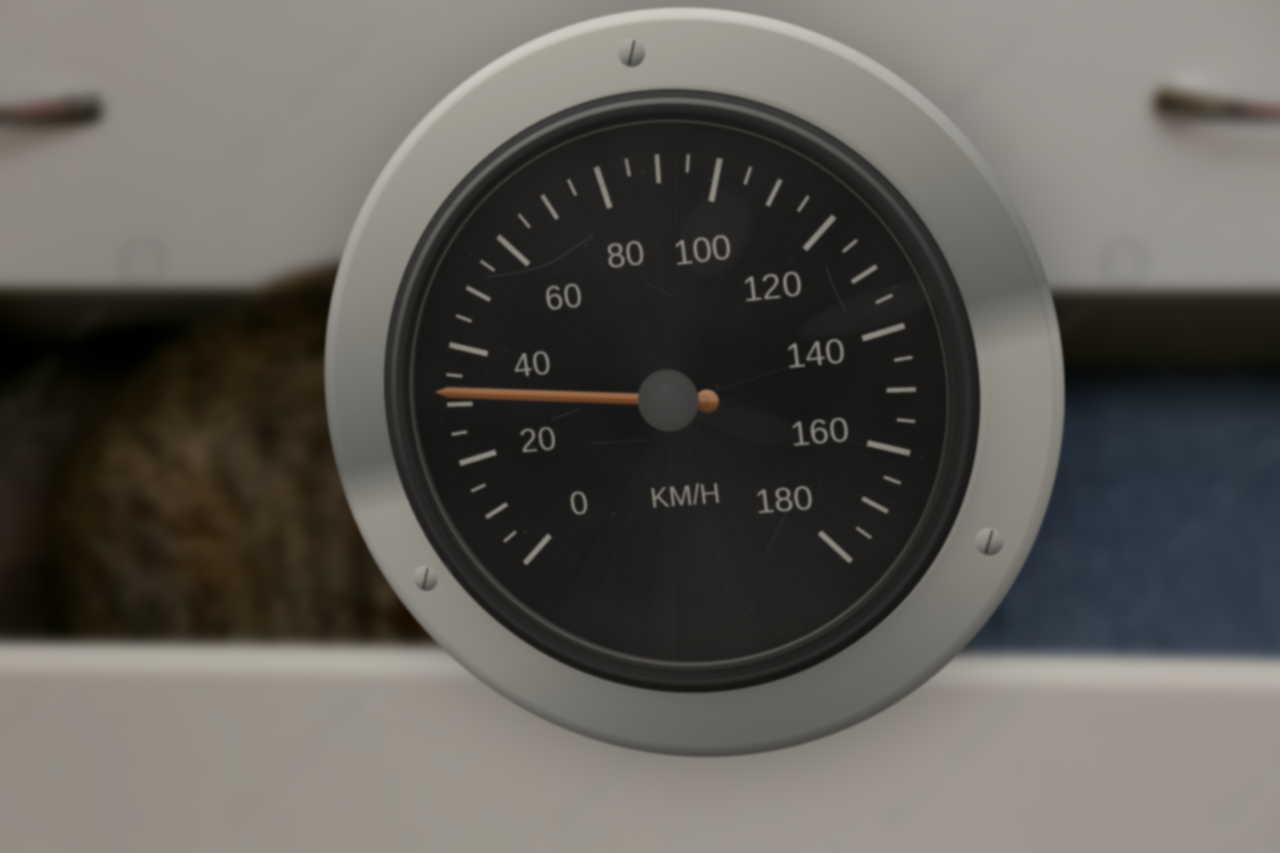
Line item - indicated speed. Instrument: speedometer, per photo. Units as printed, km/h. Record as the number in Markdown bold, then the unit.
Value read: **32.5** km/h
